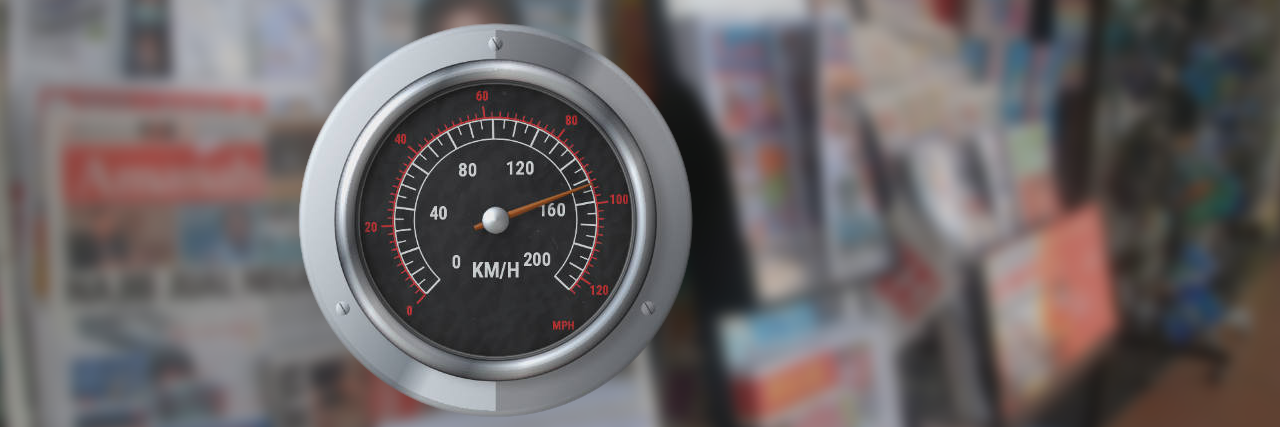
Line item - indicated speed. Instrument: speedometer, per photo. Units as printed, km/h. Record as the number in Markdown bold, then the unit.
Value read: **152.5** km/h
